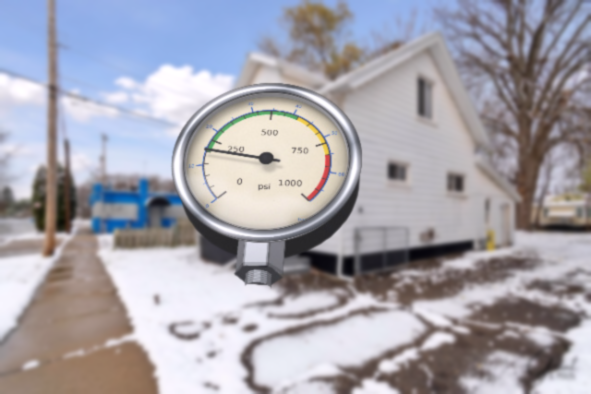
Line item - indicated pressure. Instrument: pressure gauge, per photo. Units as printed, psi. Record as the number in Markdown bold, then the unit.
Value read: **200** psi
